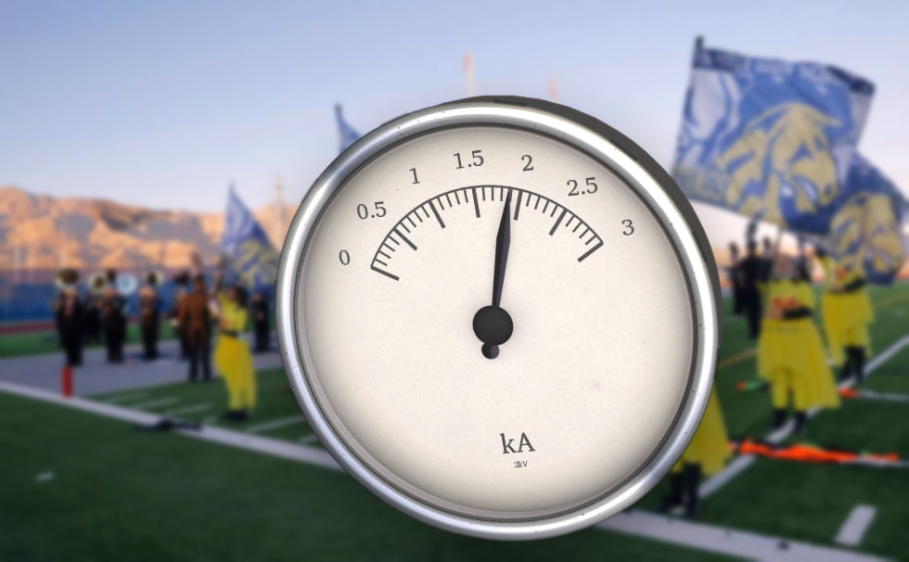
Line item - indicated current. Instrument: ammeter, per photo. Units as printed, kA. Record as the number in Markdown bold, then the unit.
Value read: **1.9** kA
